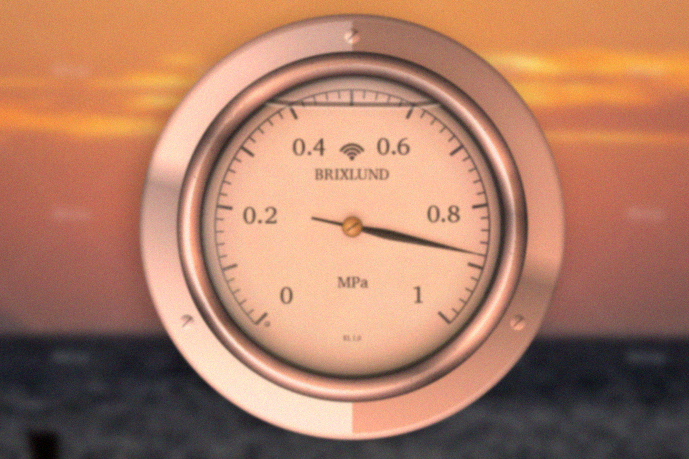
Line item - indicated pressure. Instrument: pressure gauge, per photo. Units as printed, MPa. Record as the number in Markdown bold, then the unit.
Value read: **0.88** MPa
